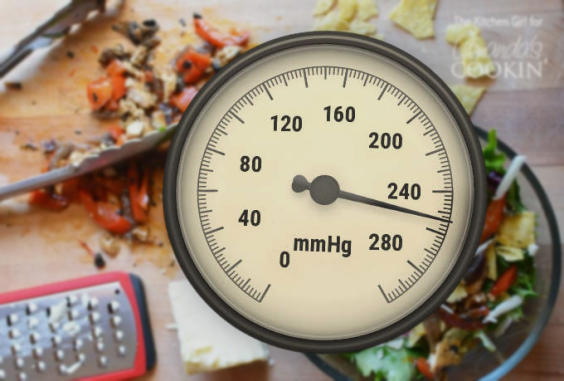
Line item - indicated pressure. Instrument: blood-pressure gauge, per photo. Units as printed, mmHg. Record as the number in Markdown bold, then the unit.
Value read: **254** mmHg
